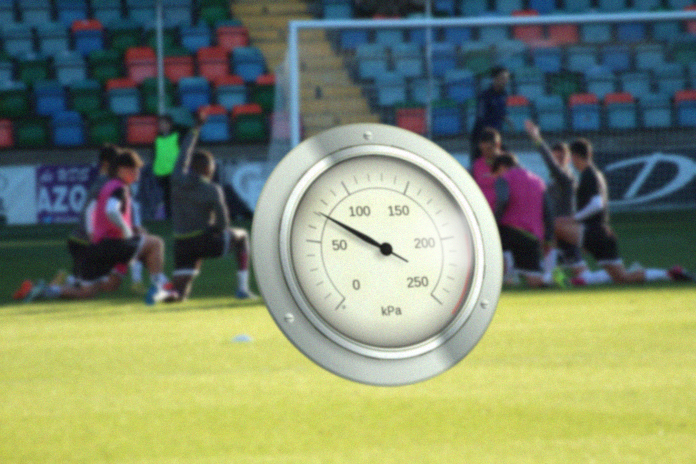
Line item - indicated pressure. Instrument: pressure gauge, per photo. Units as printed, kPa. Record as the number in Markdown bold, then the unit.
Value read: **70** kPa
